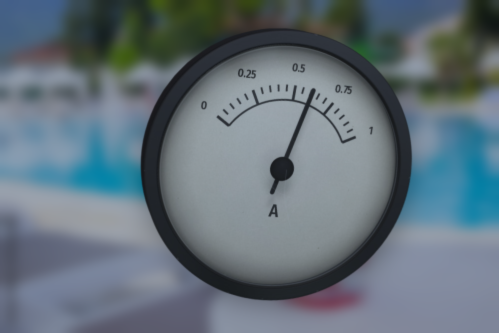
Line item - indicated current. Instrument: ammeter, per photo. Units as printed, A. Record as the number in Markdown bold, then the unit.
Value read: **0.6** A
